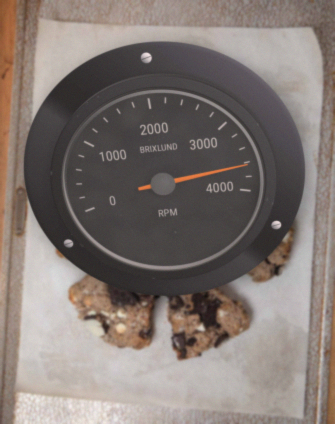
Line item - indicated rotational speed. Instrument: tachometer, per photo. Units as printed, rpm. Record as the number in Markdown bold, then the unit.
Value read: **3600** rpm
